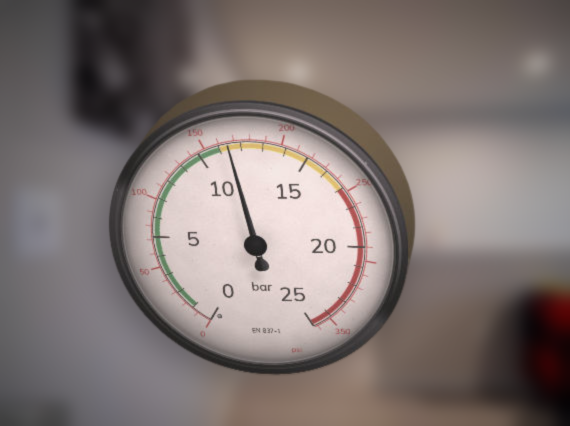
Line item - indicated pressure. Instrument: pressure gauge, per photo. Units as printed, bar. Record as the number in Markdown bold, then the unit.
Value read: **11.5** bar
